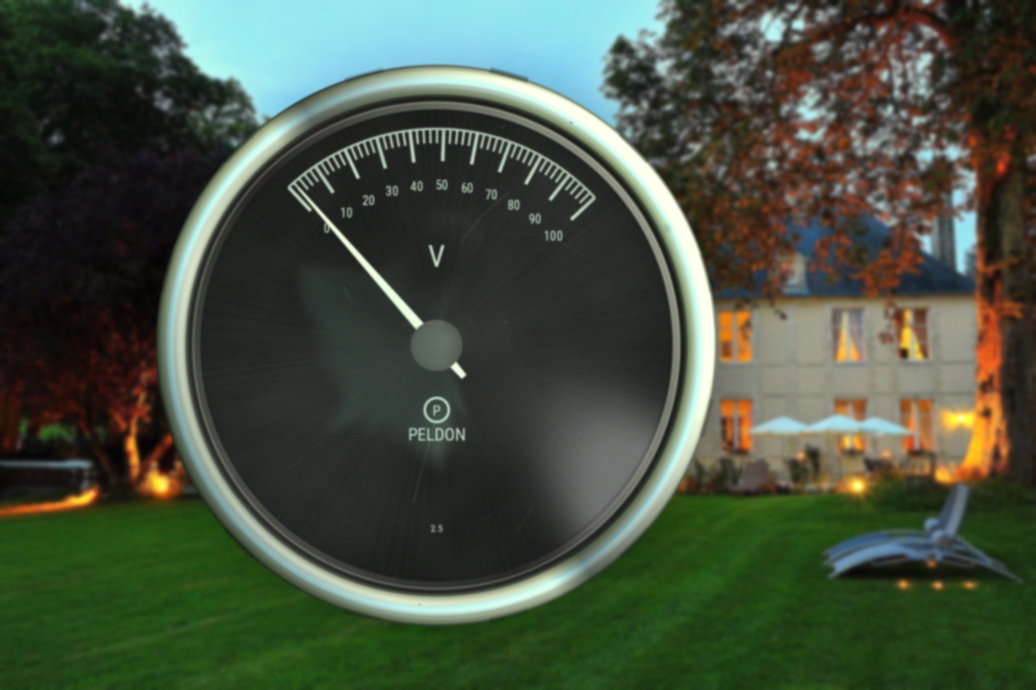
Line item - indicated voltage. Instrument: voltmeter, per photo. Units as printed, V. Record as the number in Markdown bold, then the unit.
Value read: **2** V
